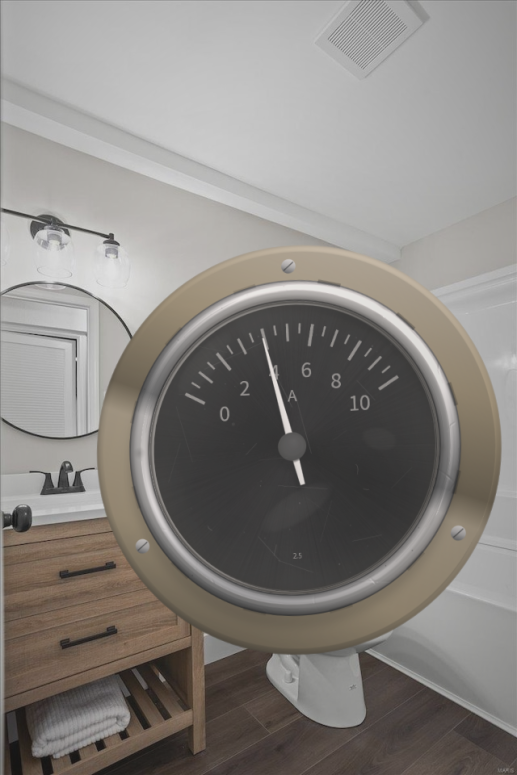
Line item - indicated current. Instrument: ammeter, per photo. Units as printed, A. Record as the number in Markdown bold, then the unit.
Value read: **4** A
